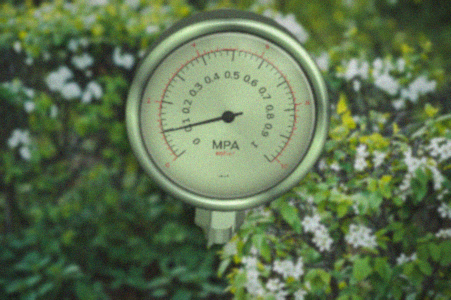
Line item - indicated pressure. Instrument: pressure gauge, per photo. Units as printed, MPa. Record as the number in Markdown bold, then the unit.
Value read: **0.1** MPa
